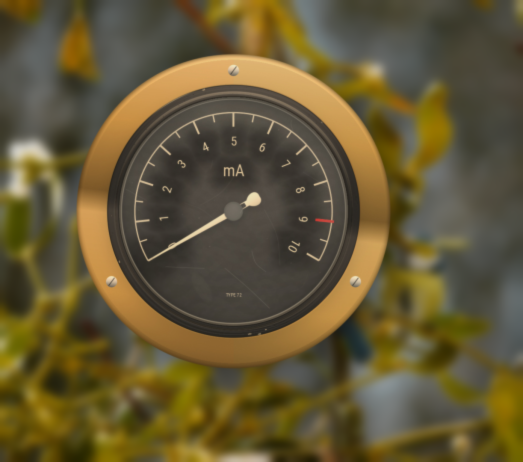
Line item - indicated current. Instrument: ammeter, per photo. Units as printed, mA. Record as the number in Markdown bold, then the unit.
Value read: **0** mA
